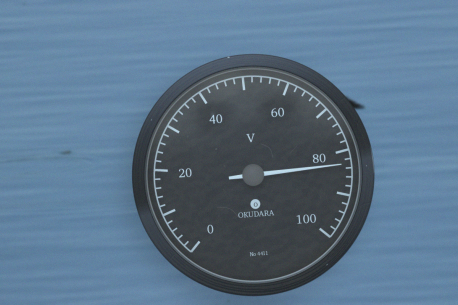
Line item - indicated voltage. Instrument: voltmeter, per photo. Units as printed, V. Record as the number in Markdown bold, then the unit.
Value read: **83** V
